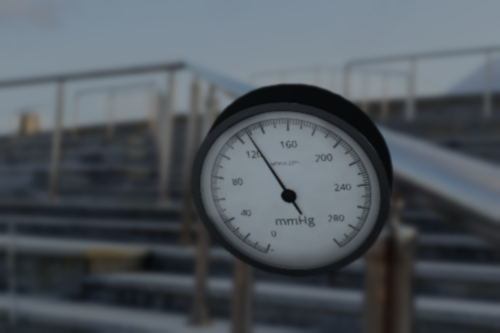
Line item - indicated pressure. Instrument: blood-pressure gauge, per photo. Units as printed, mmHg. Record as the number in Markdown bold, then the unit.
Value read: **130** mmHg
